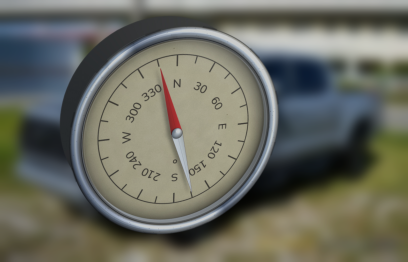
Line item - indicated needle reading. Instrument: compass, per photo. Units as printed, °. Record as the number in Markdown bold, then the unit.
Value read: **345** °
